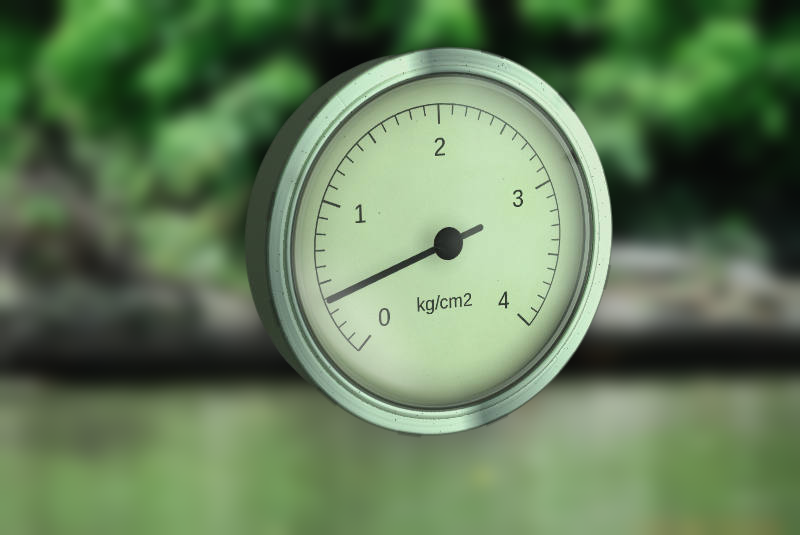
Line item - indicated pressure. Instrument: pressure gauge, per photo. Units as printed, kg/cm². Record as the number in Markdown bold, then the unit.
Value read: **0.4** kg/cm²
